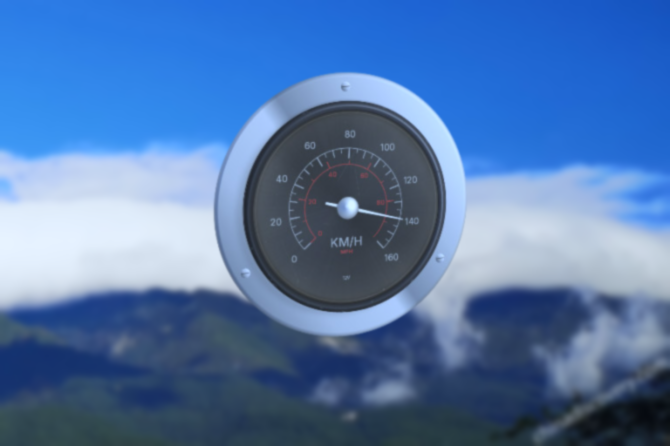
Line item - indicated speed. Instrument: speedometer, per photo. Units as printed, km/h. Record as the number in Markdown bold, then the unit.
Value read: **140** km/h
